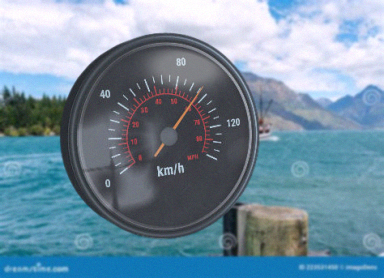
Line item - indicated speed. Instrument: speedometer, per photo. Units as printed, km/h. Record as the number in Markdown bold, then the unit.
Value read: **95** km/h
